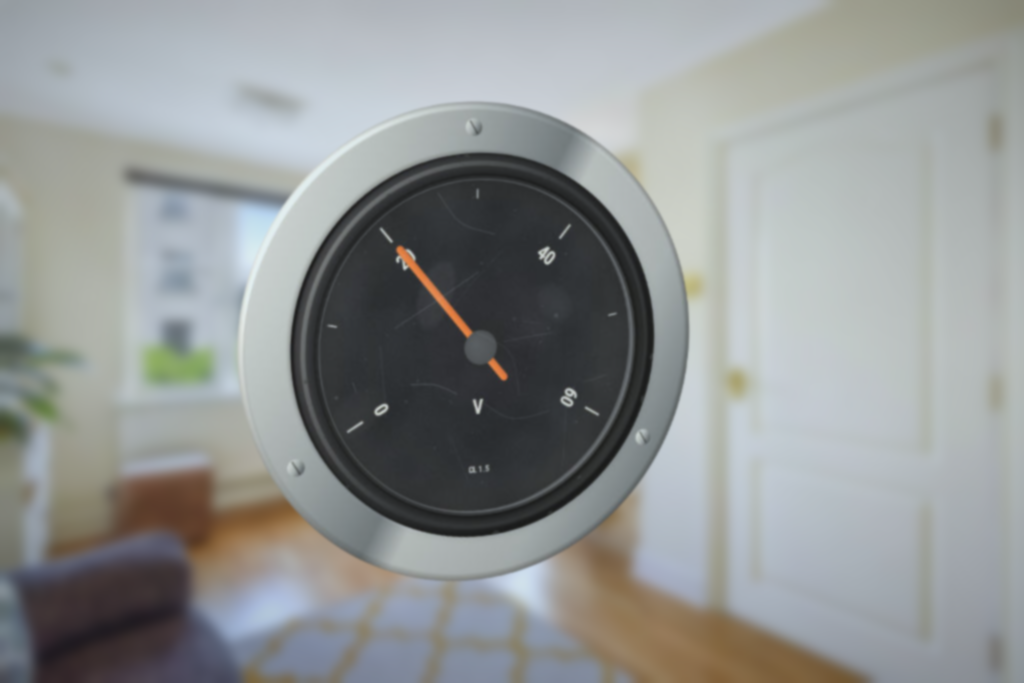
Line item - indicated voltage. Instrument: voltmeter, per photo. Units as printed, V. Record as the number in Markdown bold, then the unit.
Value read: **20** V
